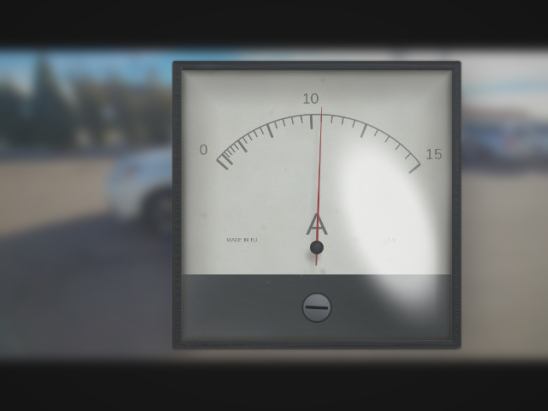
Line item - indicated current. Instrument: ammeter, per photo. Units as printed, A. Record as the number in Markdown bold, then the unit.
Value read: **10.5** A
